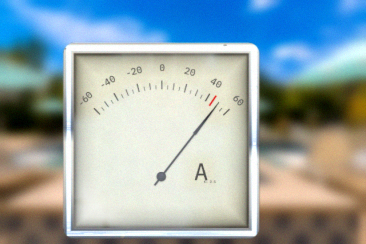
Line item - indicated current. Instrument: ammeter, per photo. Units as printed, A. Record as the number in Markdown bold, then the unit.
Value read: **50** A
